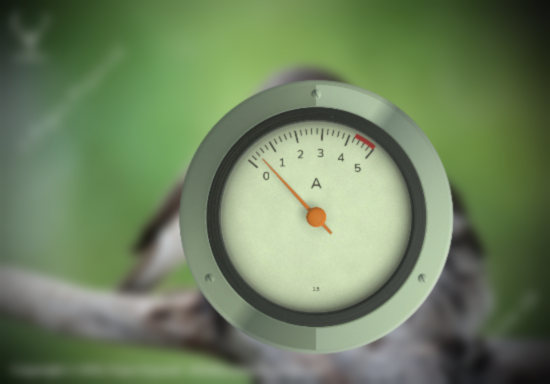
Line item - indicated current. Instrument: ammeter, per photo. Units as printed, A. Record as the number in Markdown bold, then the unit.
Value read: **0.4** A
